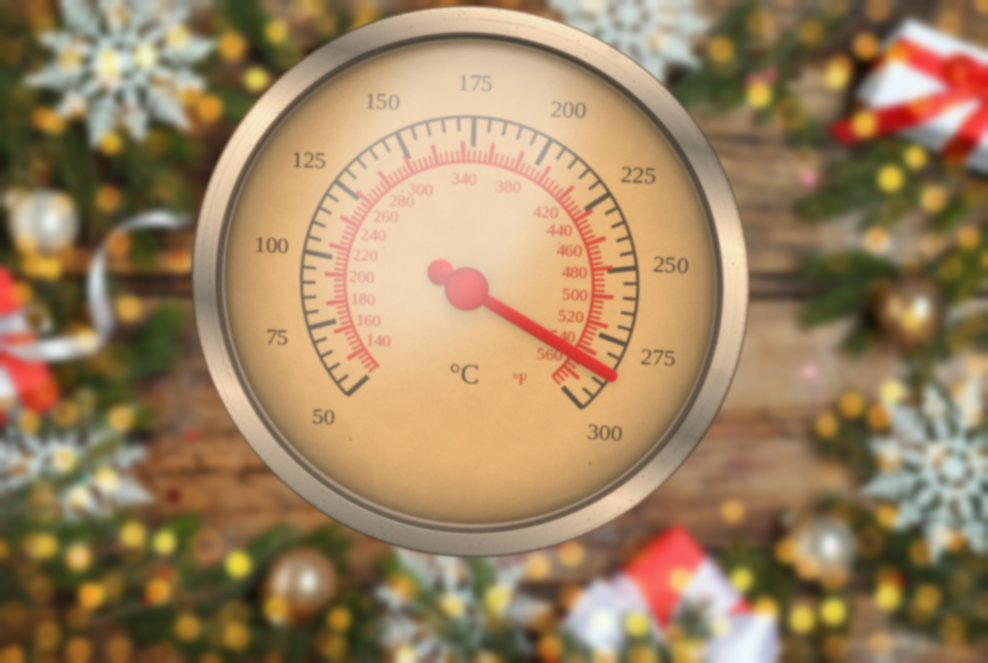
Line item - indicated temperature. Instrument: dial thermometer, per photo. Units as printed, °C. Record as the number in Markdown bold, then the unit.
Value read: **285** °C
